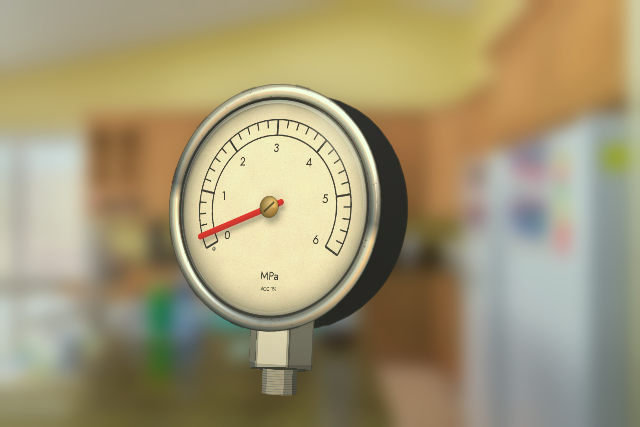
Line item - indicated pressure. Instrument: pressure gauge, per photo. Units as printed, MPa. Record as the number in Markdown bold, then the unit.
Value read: **0.2** MPa
